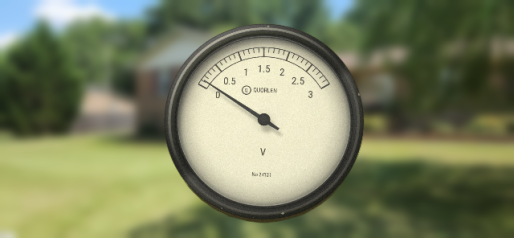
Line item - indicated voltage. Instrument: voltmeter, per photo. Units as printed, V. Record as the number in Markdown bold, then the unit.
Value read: **0.1** V
